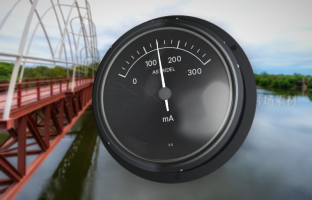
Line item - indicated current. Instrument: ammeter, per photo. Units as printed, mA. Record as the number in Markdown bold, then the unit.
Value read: **140** mA
